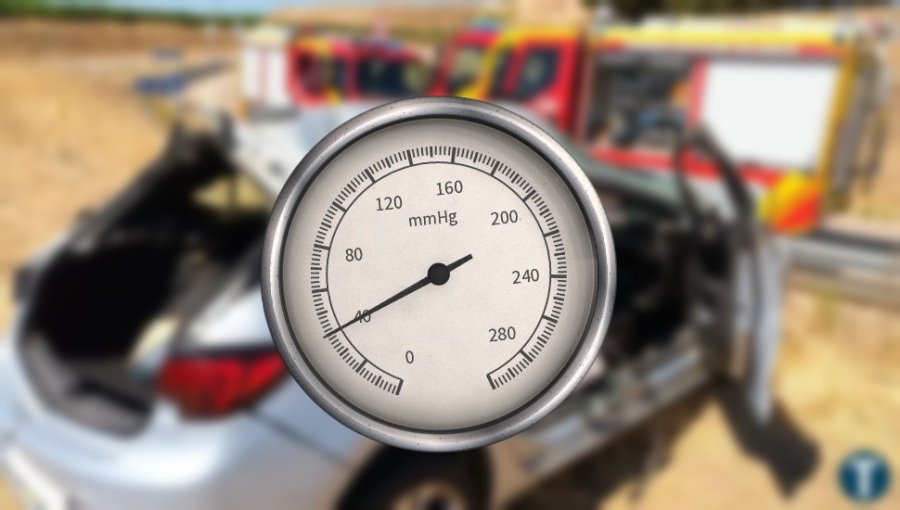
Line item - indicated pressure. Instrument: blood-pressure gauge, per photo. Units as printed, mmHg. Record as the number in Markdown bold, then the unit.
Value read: **40** mmHg
